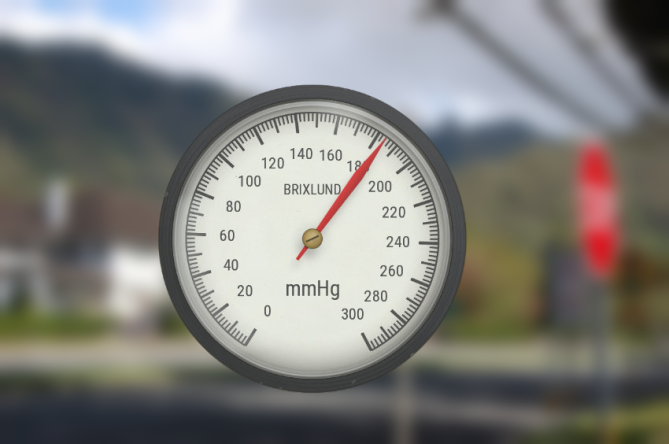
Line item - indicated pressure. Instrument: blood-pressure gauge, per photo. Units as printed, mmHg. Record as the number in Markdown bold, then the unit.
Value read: **184** mmHg
